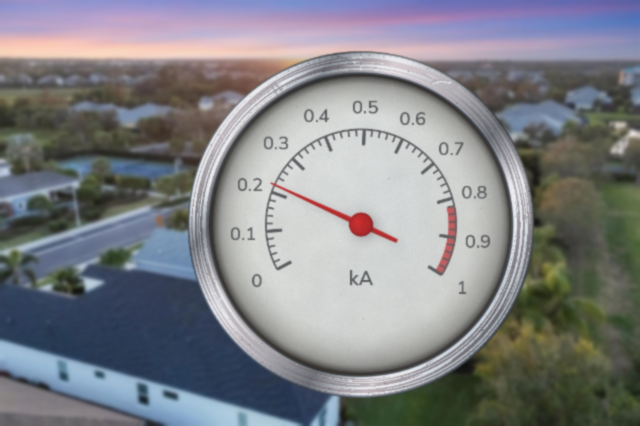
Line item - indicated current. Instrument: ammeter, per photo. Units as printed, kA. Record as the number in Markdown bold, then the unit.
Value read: **0.22** kA
